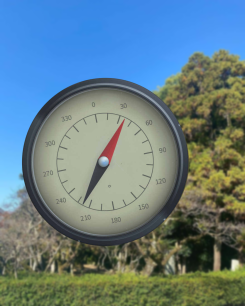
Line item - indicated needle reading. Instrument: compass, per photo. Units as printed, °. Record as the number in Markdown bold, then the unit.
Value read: **37.5** °
